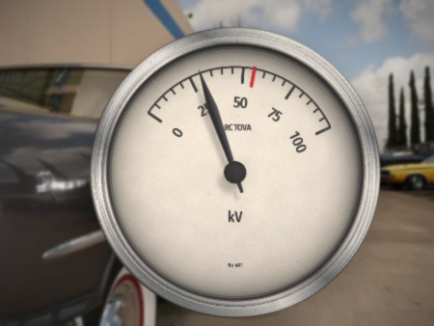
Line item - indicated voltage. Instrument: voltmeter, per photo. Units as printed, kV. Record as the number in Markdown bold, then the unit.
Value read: **30** kV
